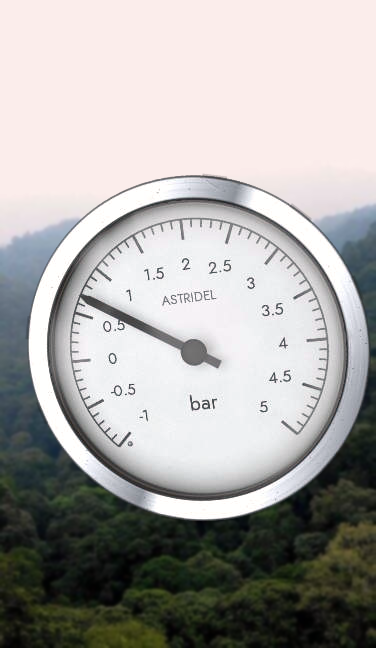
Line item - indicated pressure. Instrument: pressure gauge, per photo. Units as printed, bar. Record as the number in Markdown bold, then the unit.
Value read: **0.7** bar
